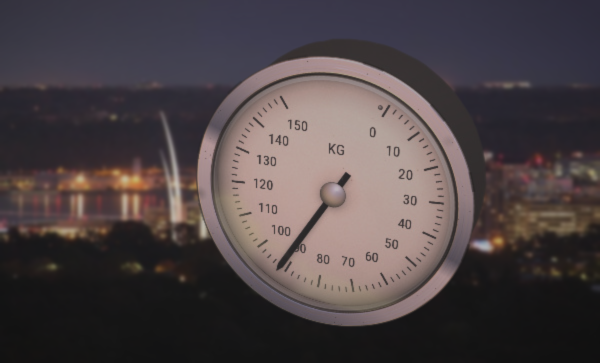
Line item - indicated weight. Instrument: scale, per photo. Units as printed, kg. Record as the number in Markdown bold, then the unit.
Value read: **92** kg
